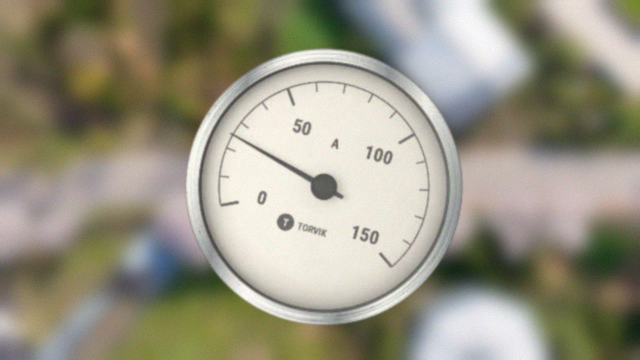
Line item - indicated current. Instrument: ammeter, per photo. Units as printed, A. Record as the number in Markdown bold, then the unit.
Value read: **25** A
